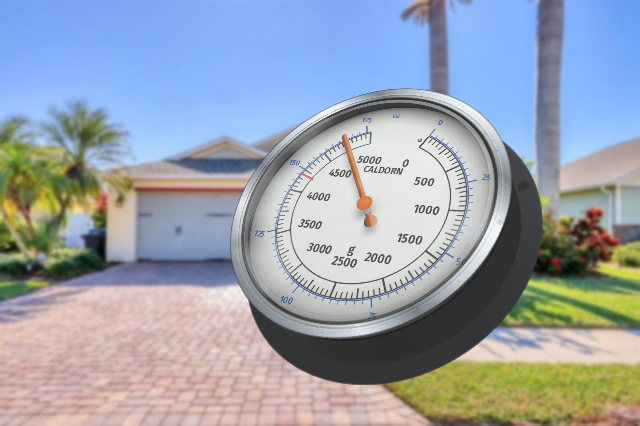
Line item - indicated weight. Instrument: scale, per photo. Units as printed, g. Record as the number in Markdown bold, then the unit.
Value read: **4750** g
